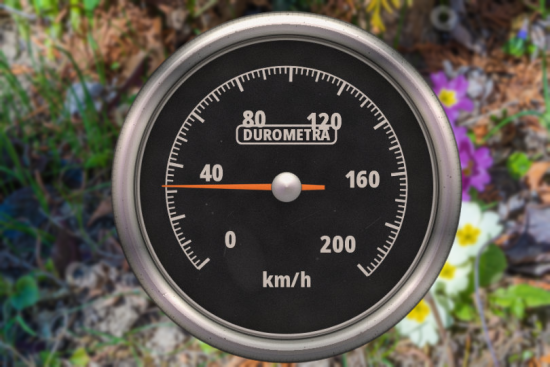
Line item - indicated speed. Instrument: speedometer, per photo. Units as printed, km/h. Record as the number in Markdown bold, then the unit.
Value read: **32** km/h
